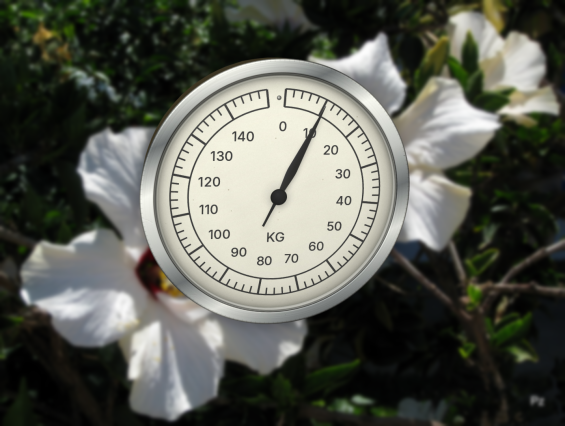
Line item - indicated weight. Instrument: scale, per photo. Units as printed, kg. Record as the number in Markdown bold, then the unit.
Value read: **10** kg
